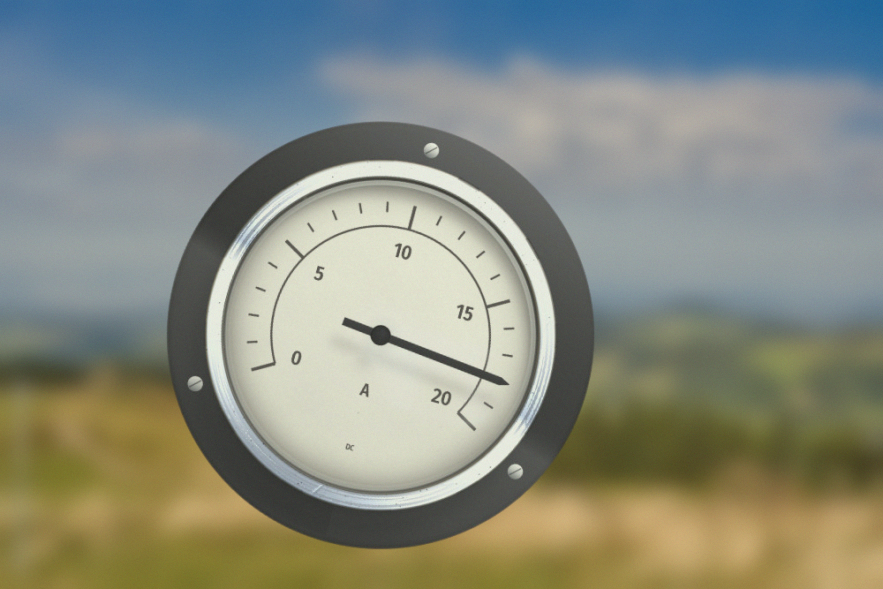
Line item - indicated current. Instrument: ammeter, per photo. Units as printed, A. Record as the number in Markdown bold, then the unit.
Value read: **18** A
